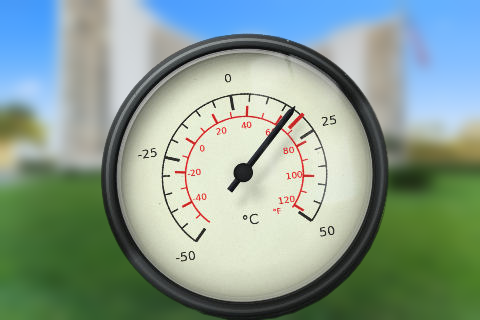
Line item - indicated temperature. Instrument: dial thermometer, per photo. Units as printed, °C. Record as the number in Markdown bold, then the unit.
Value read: **17.5** °C
